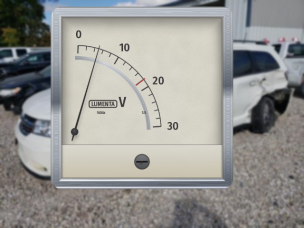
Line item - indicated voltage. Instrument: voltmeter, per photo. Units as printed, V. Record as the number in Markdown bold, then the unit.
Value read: **5** V
